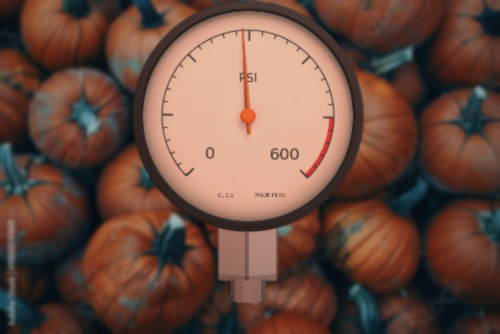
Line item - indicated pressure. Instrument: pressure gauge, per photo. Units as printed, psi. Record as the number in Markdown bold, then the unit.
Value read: **290** psi
